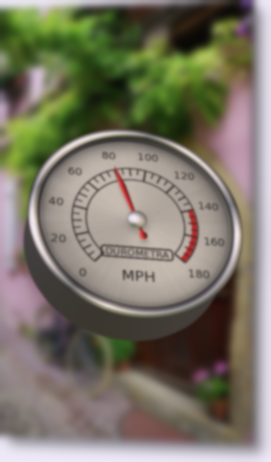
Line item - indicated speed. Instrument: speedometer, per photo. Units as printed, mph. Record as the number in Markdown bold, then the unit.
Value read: **80** mph
